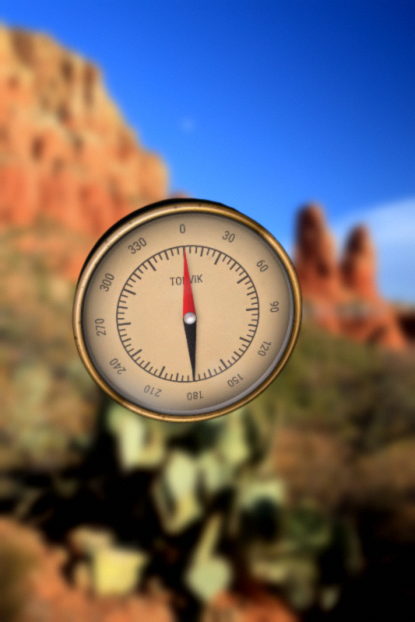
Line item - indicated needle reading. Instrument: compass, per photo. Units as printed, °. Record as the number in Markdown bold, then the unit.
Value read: **0** °
